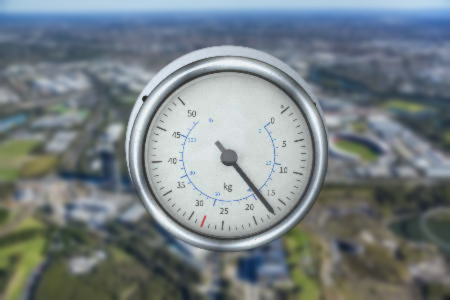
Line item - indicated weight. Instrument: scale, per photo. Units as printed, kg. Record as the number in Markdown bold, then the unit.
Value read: **17** kg
